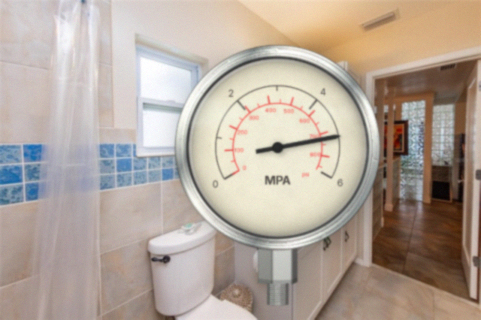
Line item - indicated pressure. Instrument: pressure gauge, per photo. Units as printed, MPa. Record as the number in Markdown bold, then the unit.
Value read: **5** MPa
